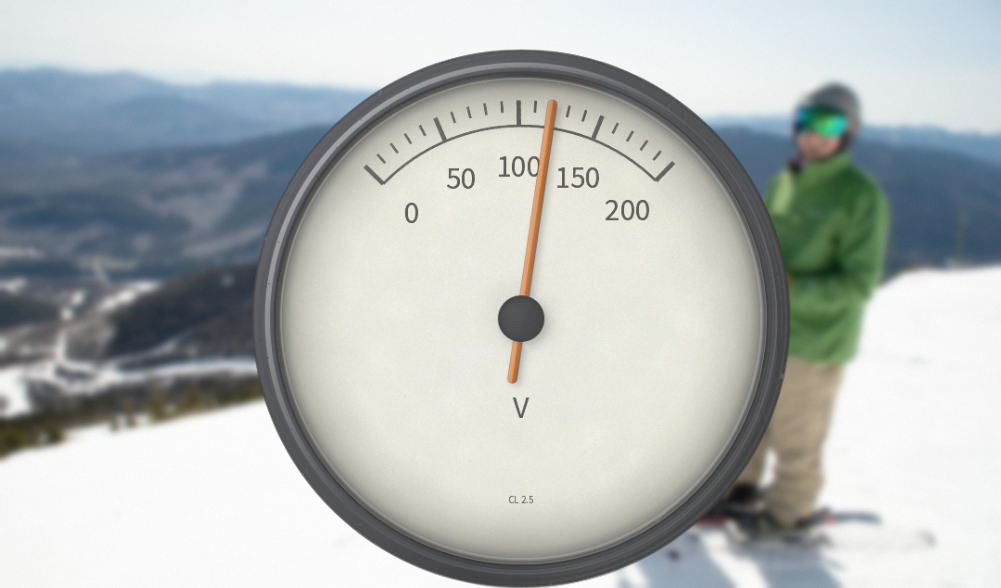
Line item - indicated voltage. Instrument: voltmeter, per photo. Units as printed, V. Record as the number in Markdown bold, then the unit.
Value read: **120** V
